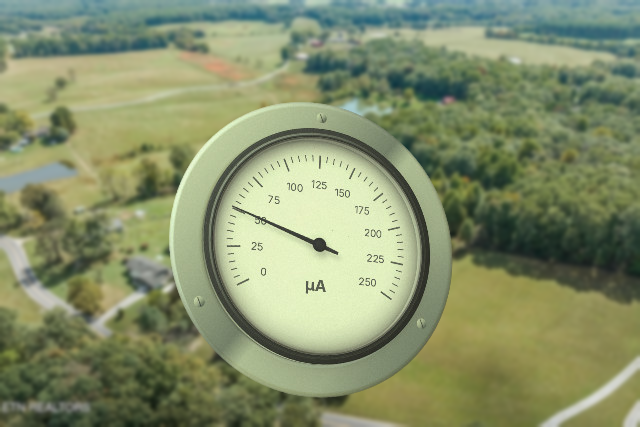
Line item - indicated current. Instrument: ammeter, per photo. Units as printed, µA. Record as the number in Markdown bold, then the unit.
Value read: **50** µA
